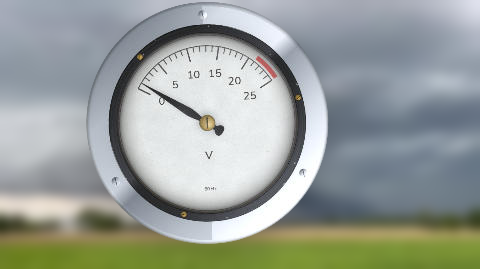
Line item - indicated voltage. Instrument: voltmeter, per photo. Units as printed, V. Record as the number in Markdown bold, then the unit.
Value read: **1** V
